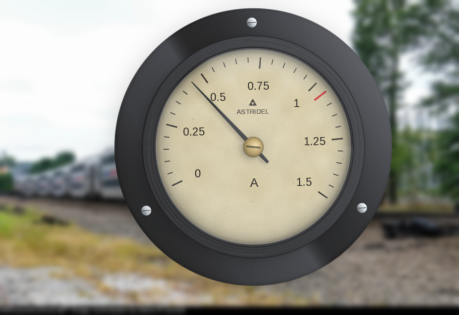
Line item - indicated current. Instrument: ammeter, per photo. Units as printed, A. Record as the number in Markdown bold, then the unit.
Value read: **0.45** A
